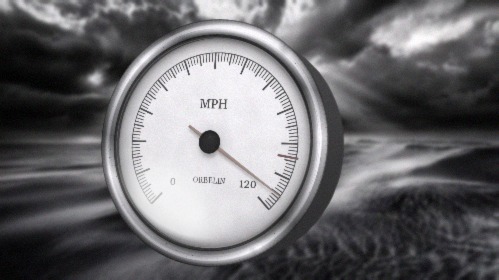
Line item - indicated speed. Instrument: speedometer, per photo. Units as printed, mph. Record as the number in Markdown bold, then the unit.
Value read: **115** mph
